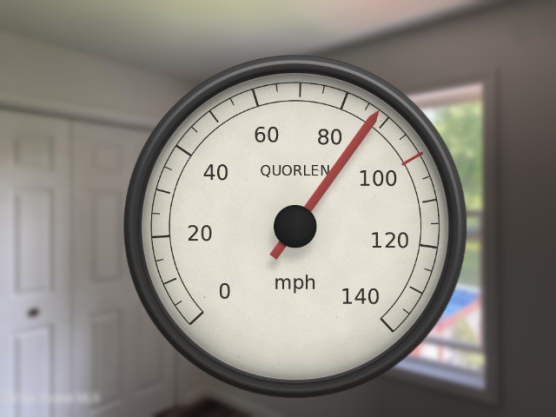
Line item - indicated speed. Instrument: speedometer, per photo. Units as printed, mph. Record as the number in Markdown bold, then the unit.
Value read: **87.5** mph
